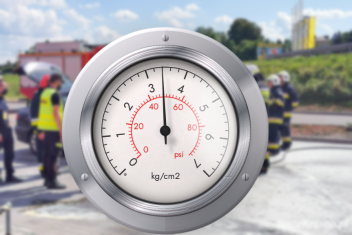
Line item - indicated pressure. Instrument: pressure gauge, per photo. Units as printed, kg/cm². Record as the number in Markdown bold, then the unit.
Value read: **3.4** kg/cm²
